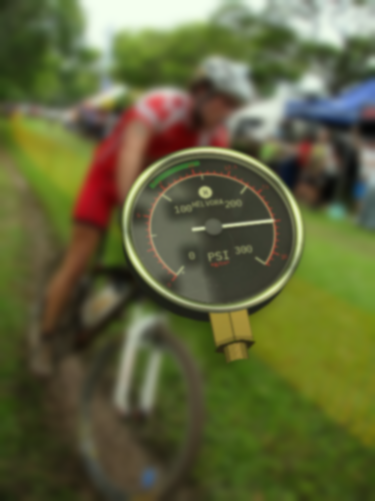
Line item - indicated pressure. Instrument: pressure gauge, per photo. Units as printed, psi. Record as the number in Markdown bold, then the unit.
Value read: **250** psi
